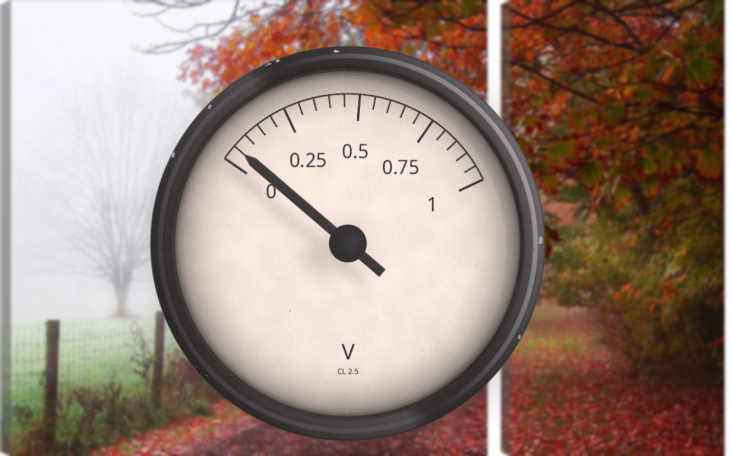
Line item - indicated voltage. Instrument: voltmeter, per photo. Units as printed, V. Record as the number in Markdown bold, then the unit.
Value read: **0.05** V
